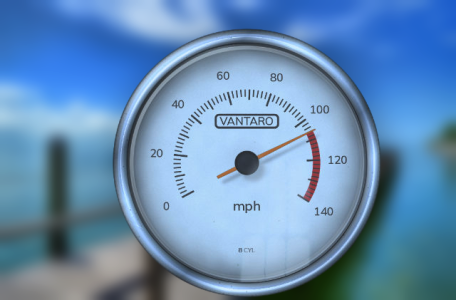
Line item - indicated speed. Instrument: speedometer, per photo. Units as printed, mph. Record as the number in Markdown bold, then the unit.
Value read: **106** mph
